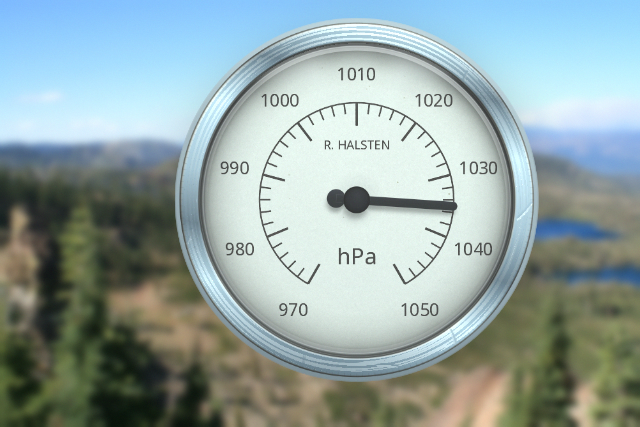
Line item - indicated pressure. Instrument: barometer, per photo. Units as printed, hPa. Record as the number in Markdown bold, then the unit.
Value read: **1035** hPa
